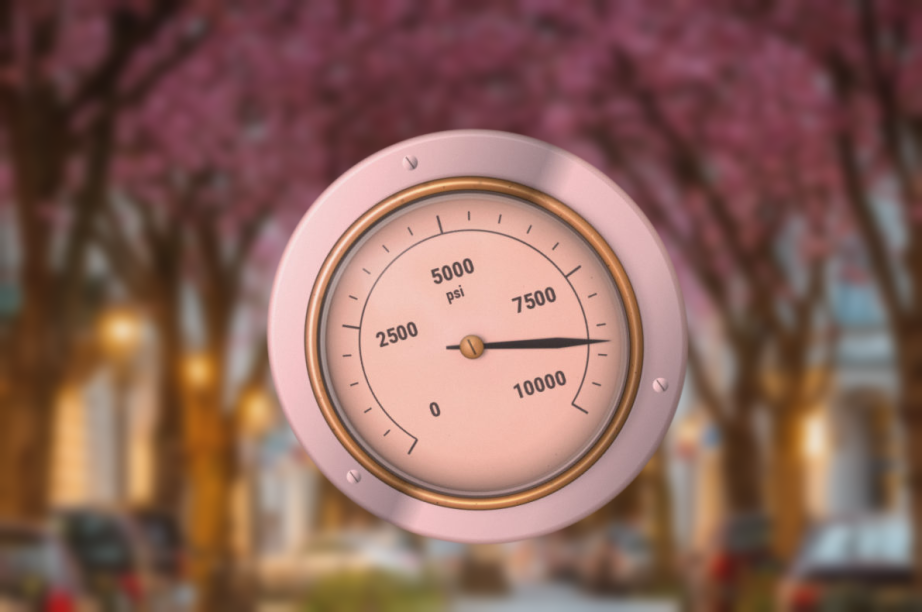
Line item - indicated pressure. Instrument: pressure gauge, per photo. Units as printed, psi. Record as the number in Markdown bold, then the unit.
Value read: **8750** psi
